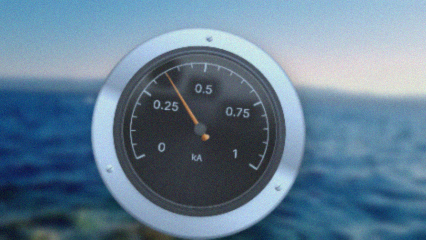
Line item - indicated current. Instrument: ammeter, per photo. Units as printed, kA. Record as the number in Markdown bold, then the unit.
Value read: **0.35** kA
